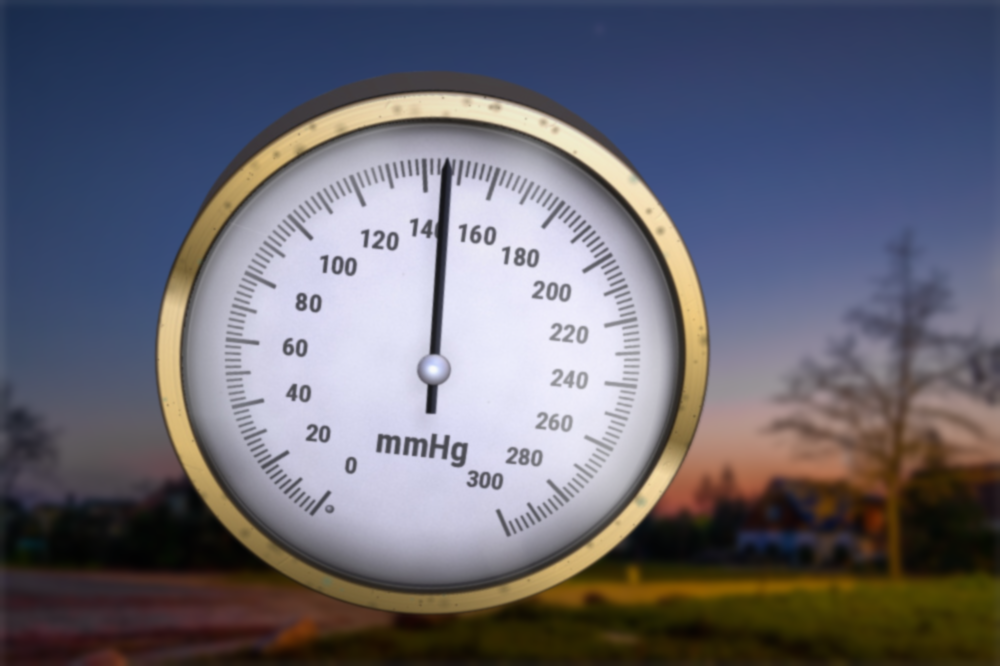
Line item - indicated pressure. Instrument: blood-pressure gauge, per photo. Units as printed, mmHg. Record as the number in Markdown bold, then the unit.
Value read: **146** mmHg
